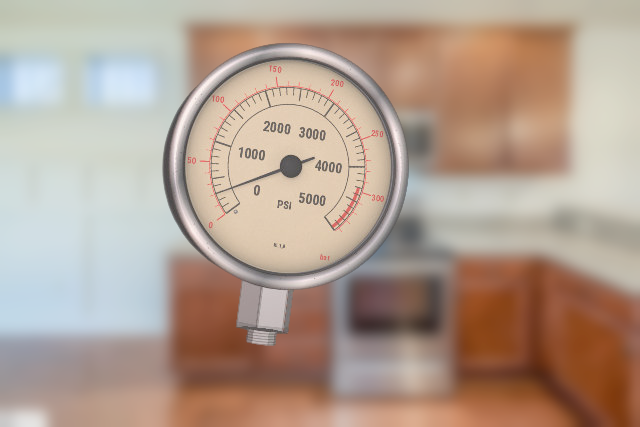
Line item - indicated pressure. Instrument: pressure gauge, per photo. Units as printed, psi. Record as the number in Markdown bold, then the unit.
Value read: **300** psi
